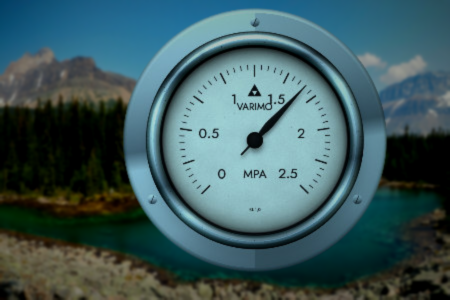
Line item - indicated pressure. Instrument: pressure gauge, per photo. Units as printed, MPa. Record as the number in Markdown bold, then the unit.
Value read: **1.65** MPa
